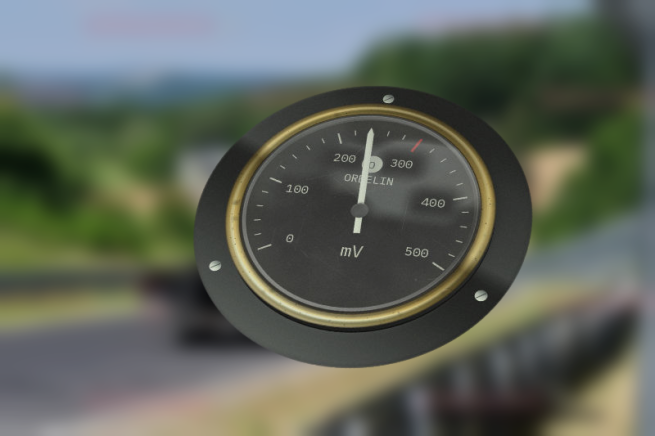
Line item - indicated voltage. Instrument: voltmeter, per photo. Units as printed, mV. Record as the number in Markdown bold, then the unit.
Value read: **240** mV
